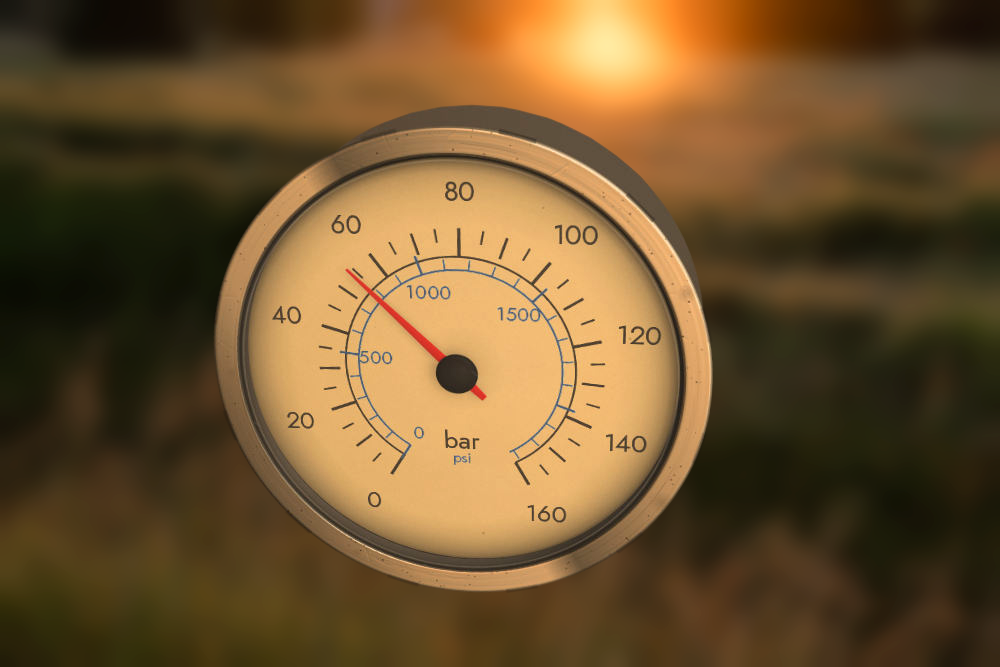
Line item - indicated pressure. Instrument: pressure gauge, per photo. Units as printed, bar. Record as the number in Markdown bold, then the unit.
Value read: **55** bar
